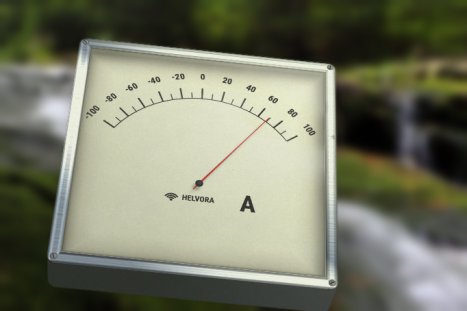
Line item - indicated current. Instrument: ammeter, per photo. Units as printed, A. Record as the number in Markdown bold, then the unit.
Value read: **70** A
